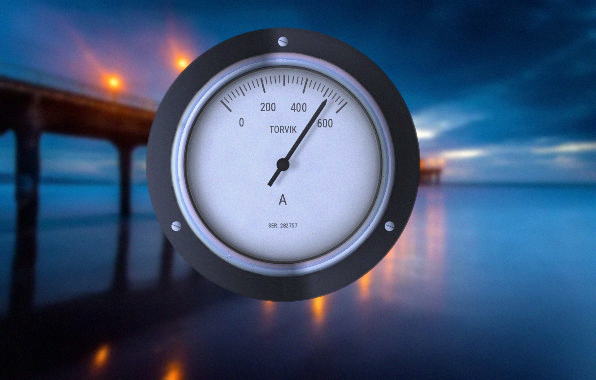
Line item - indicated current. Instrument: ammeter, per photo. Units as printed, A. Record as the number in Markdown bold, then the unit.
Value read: **520** A
